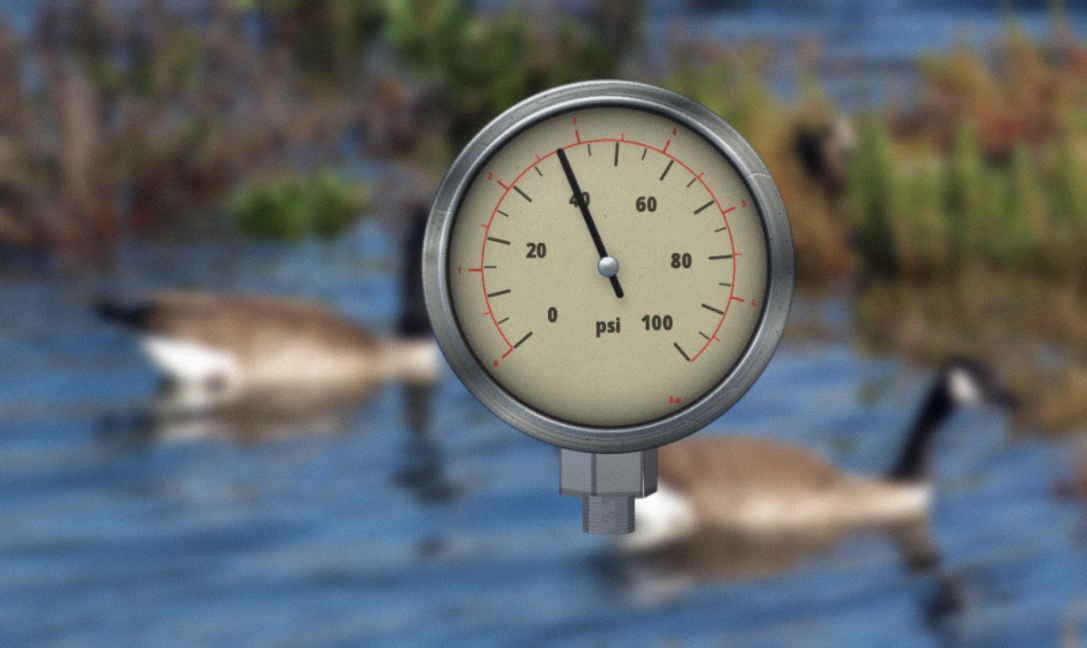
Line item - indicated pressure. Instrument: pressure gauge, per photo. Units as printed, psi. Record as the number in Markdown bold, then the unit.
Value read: **40** psi
